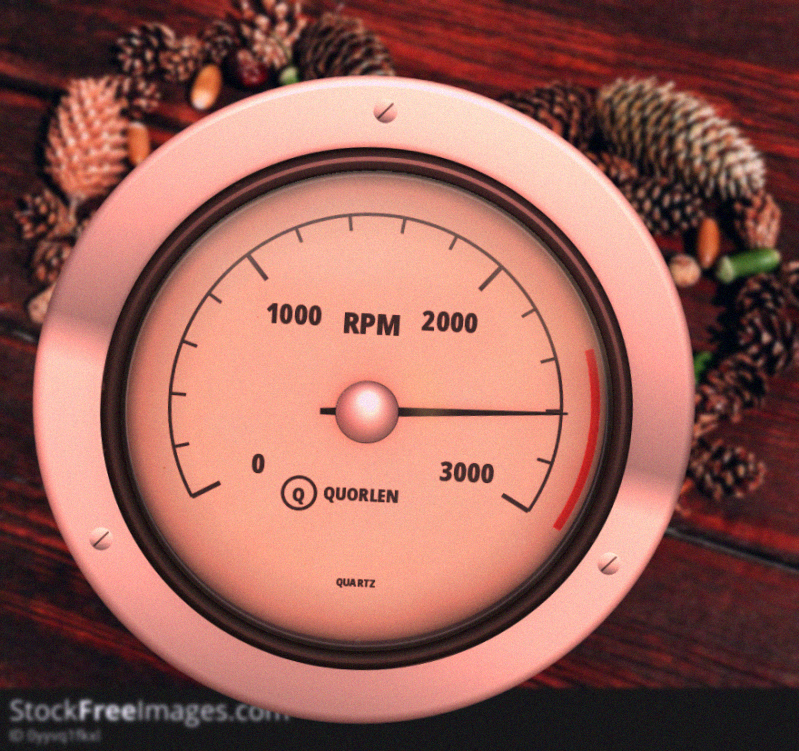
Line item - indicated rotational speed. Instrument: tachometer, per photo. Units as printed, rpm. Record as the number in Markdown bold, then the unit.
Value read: **2600** rpm
